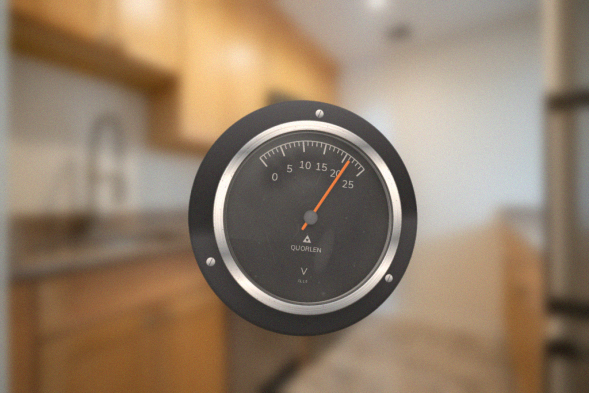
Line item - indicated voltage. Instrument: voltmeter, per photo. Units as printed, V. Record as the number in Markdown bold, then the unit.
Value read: **21** V
